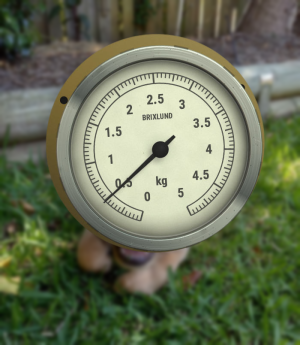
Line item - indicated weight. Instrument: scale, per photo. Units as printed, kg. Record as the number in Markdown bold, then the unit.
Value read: **0.5** kg
